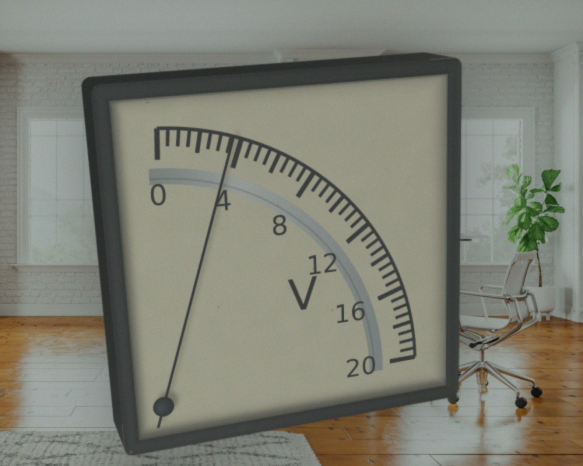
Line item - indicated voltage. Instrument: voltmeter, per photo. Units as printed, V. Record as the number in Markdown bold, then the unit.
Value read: **3.5** V
